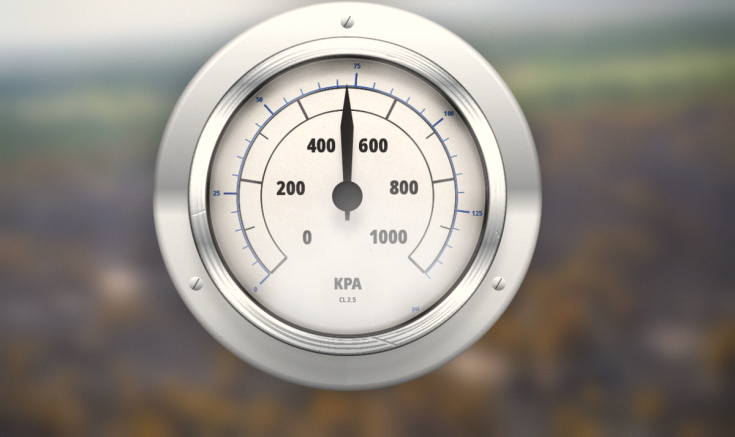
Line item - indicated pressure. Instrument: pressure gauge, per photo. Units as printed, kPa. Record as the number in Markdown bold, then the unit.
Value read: **500** kPa
